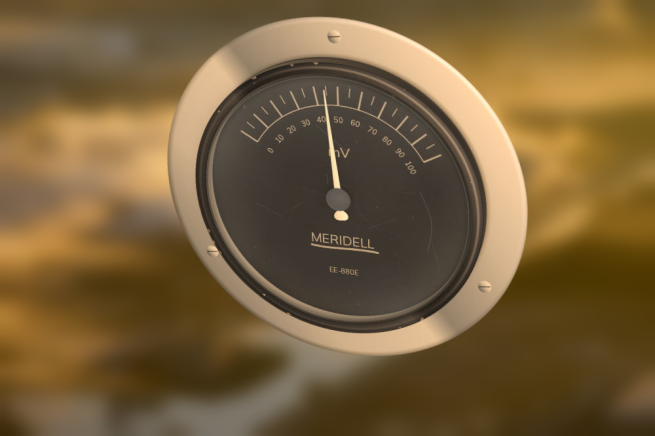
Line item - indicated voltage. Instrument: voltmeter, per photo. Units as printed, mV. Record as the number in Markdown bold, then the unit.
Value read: **45** mV
